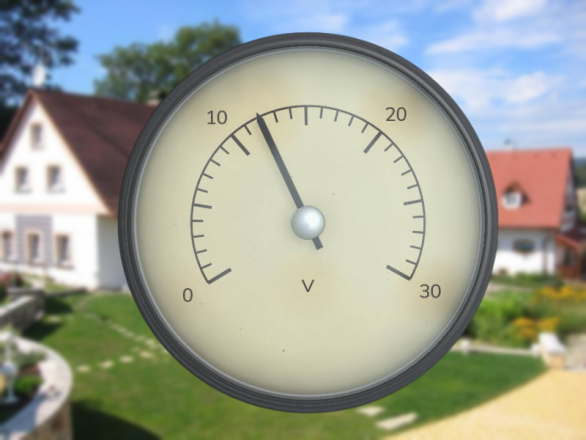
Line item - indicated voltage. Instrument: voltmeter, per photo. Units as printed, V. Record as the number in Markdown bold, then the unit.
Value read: **12** V
